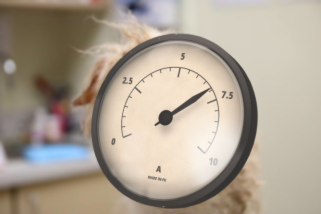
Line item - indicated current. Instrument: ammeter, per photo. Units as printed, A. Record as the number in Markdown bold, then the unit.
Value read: **7** A
